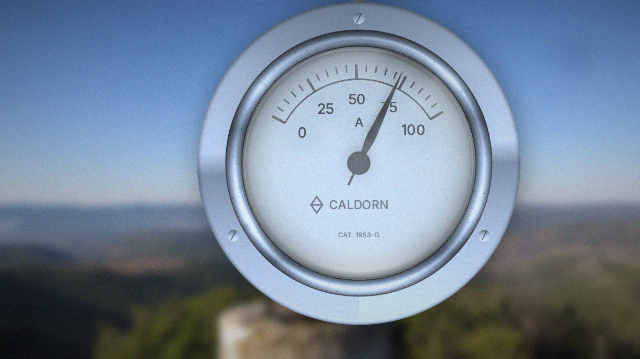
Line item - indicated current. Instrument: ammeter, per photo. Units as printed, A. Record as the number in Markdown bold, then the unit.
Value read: **72.5** A
